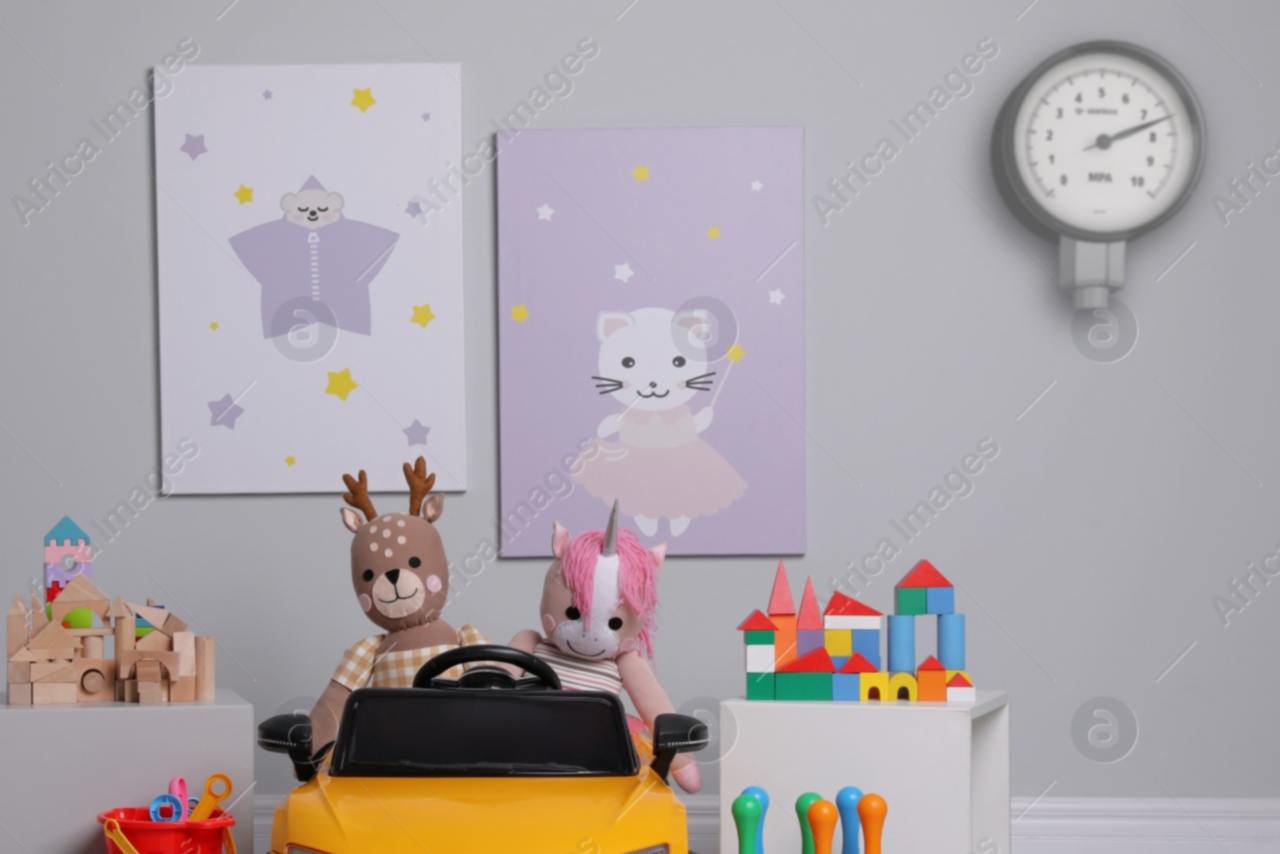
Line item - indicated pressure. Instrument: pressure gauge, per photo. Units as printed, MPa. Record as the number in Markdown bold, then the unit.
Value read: **7.5** MPa
